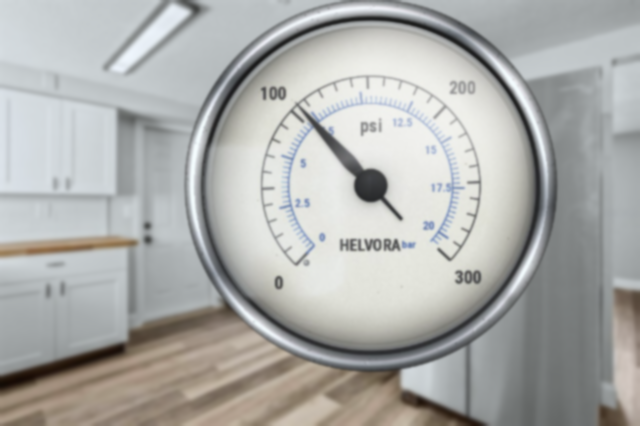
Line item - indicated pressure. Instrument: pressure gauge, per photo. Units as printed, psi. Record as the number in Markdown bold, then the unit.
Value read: **105** psi
